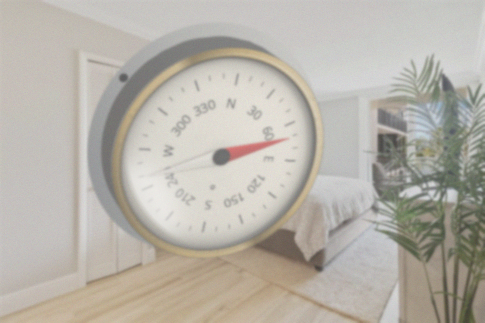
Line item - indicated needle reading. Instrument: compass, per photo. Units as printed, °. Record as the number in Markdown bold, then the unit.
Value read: **70** °
